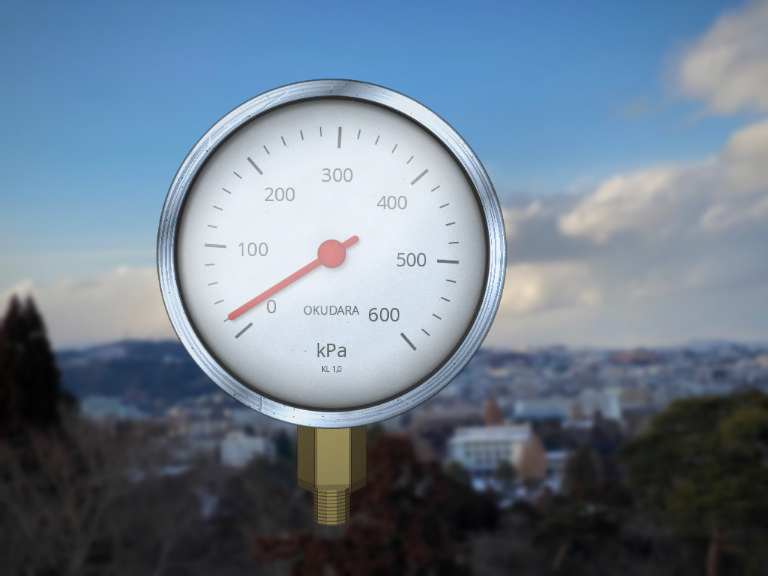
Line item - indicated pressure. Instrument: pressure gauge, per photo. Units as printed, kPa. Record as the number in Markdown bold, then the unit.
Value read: **20** kPa
